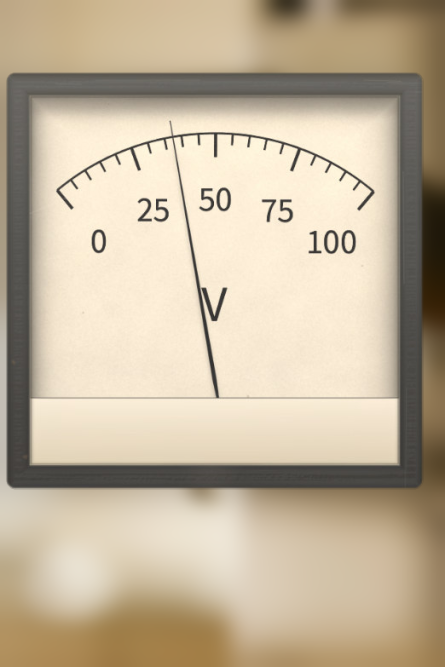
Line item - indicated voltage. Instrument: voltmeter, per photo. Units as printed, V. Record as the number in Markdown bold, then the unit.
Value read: **37.5** V
